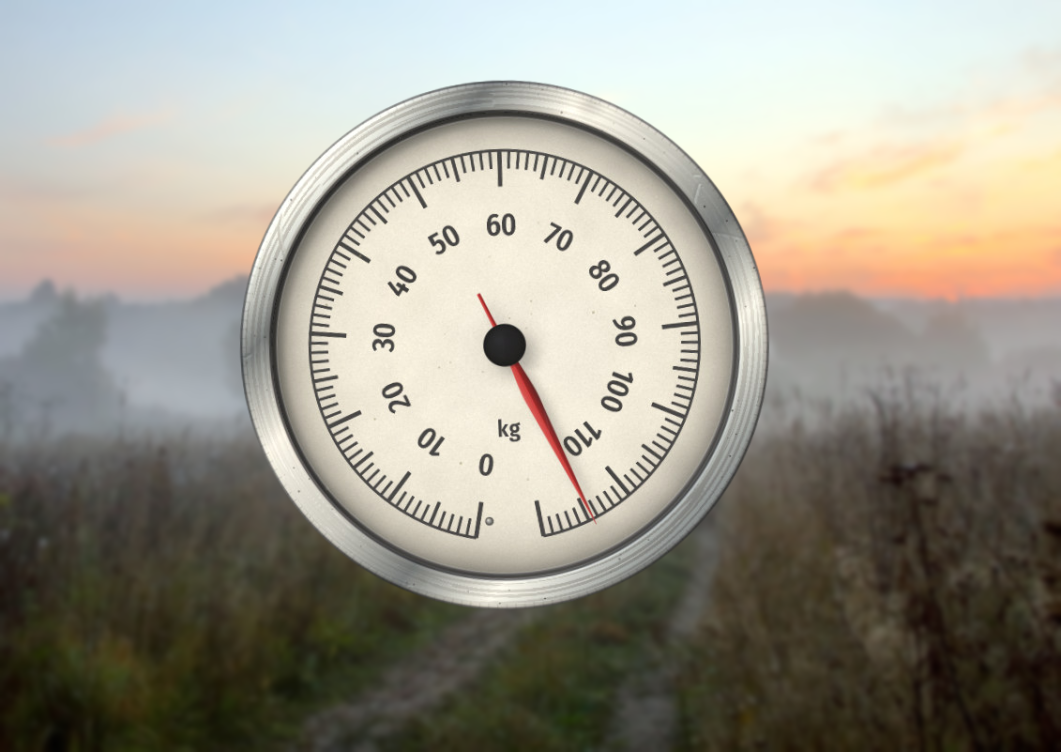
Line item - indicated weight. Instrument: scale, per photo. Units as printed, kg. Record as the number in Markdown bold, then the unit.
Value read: **114.5** kg
